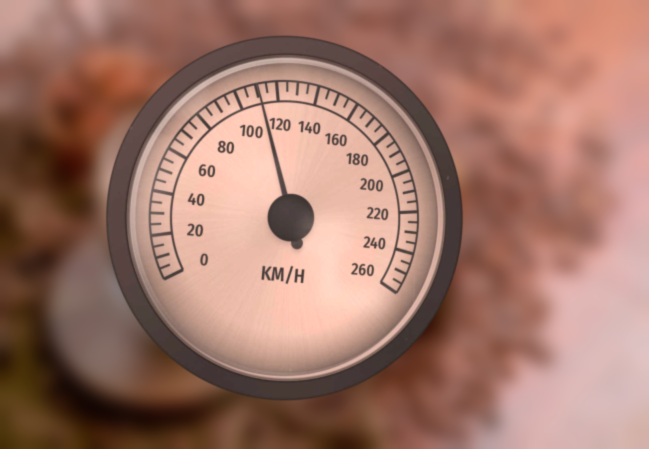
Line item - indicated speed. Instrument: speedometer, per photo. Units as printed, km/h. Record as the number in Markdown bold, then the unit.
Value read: **110** km/h
